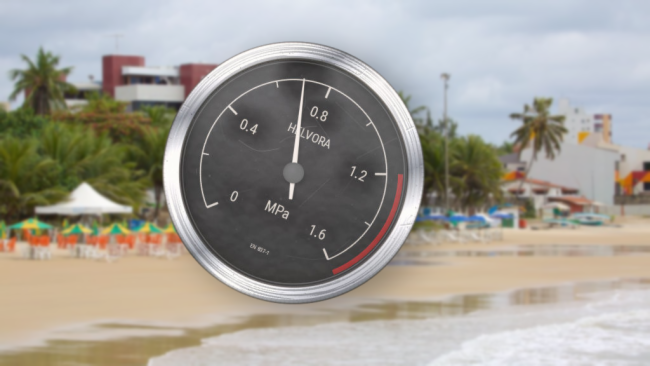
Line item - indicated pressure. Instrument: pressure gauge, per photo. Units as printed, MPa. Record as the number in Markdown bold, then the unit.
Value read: **0.7** MPa
